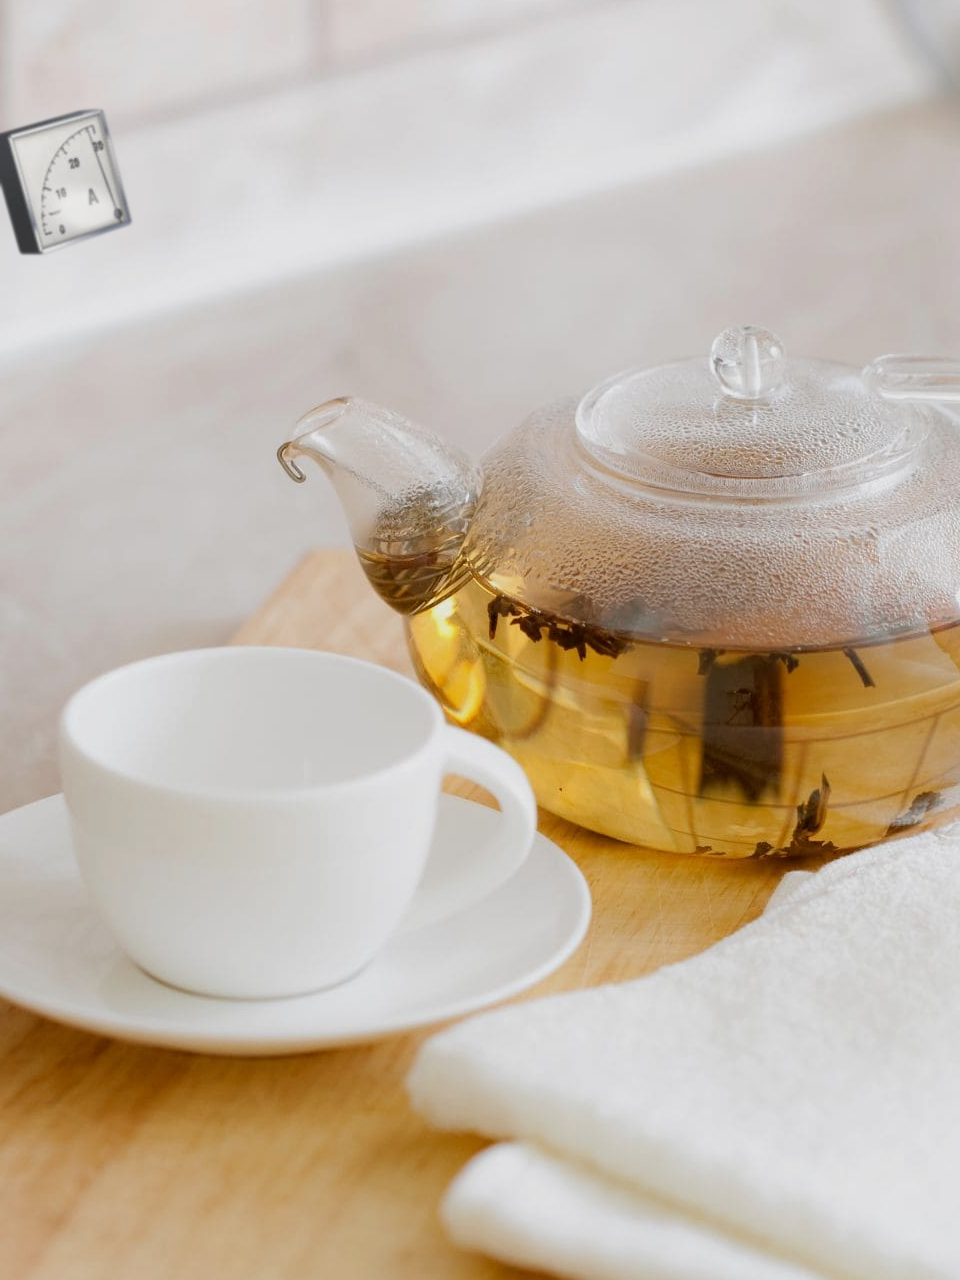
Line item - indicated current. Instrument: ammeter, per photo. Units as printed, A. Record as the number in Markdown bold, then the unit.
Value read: **28** A
